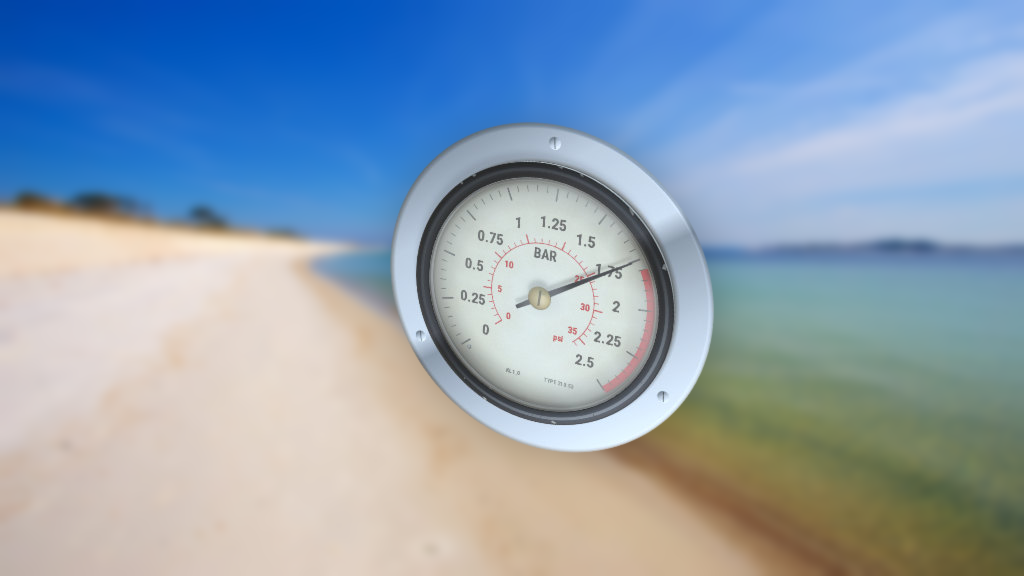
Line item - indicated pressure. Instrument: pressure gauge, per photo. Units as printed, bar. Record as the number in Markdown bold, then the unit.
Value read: **1.75** bar
